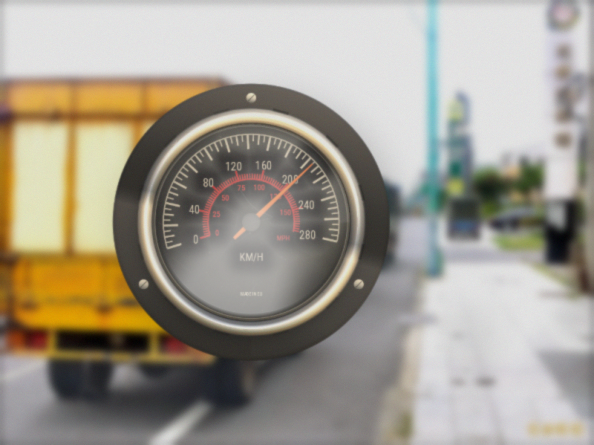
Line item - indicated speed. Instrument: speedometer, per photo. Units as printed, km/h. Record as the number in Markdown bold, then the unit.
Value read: **205** km/h
